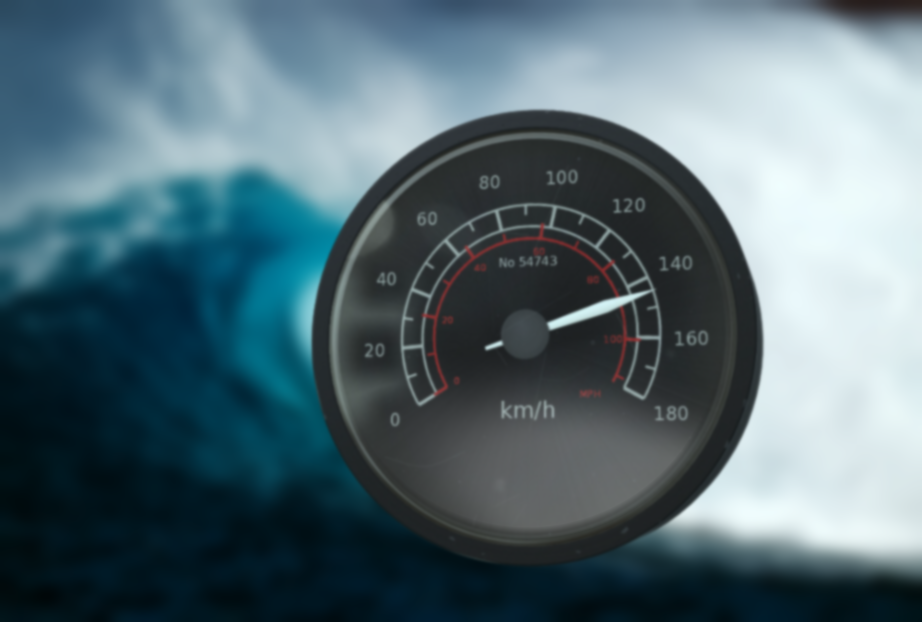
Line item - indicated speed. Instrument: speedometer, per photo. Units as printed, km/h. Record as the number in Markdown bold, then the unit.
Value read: **145** km/h
